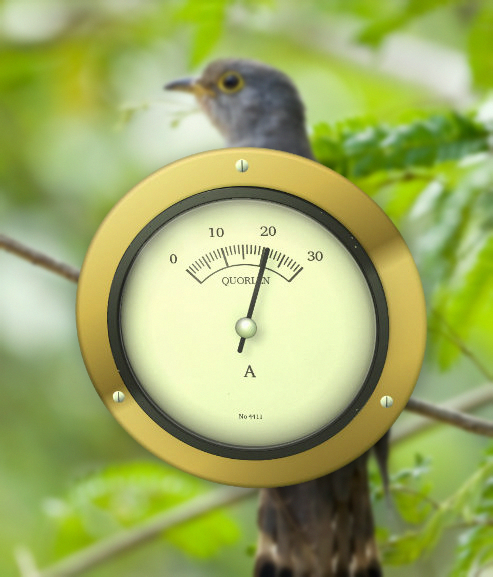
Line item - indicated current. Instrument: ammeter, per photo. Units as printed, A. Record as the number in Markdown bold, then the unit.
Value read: **21** A
